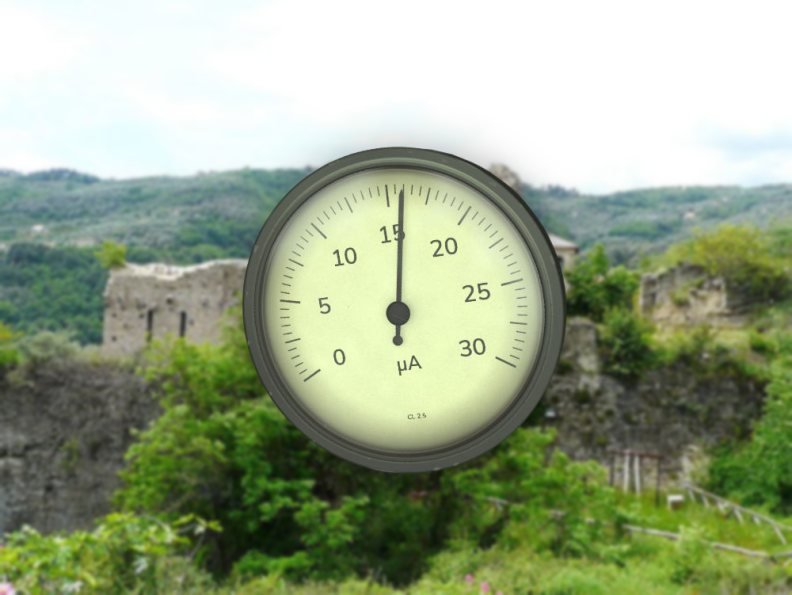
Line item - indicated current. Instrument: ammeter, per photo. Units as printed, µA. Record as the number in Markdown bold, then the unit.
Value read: **16** µA
